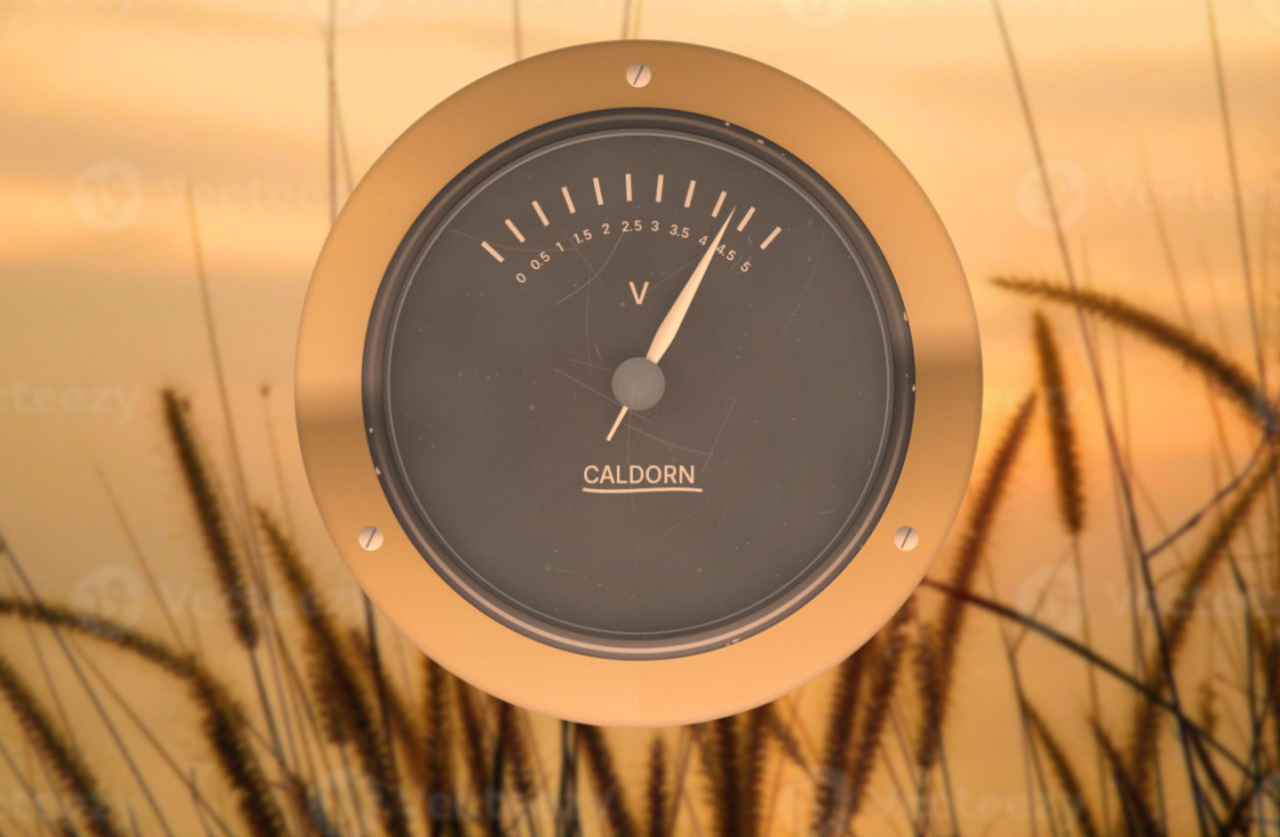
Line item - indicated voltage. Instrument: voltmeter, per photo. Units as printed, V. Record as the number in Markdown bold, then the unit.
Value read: **4.25** V
